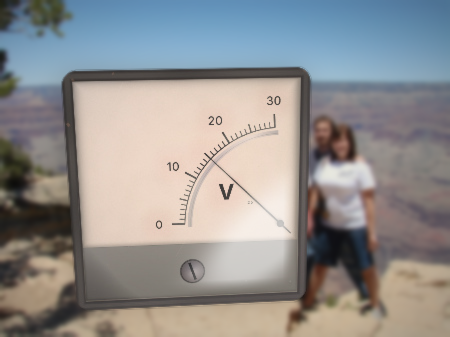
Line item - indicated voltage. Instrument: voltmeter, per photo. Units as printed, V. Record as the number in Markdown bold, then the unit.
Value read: **15** V
